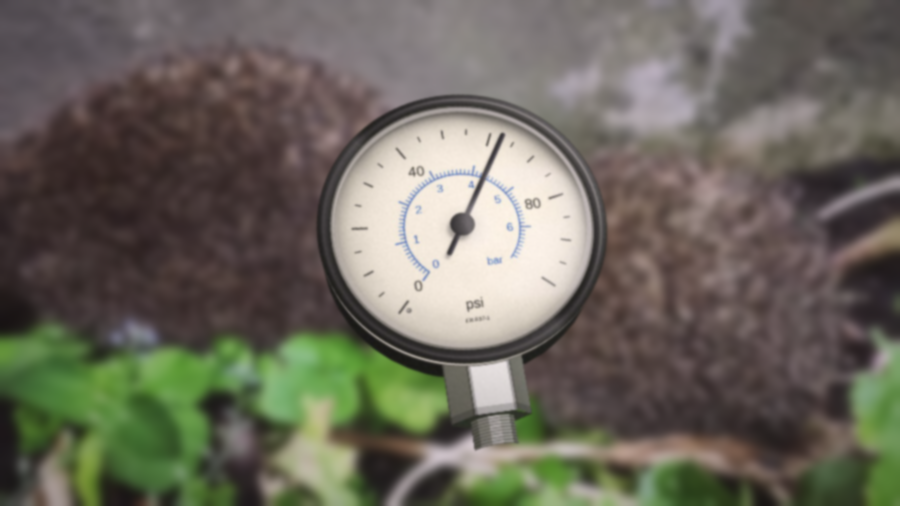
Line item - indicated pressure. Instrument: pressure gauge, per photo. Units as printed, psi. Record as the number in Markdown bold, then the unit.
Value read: **62.5** psi
